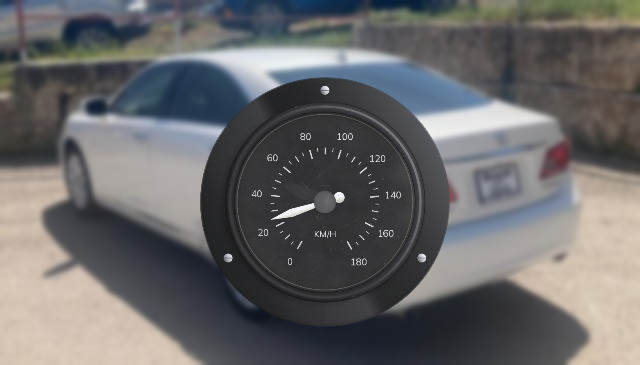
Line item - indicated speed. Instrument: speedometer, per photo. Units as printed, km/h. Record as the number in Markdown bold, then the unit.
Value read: **25** km/h
